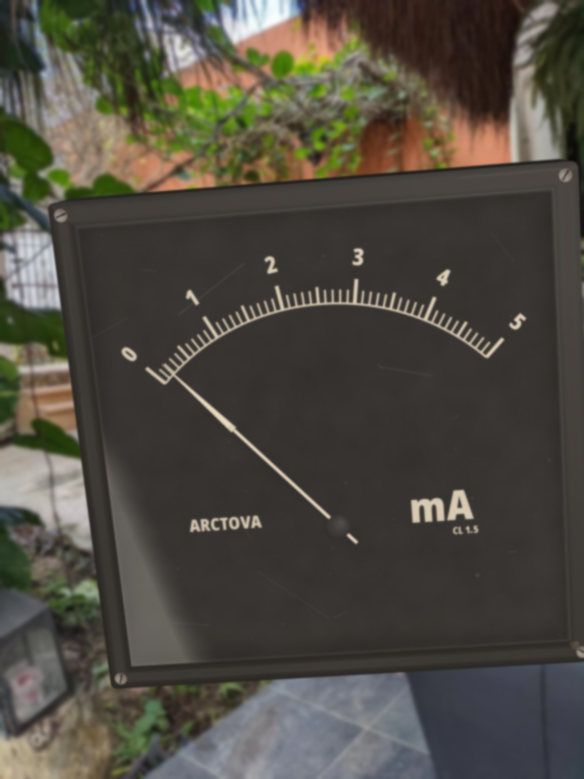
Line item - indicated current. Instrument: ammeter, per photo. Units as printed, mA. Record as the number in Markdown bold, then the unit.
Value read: **0.2** mA
